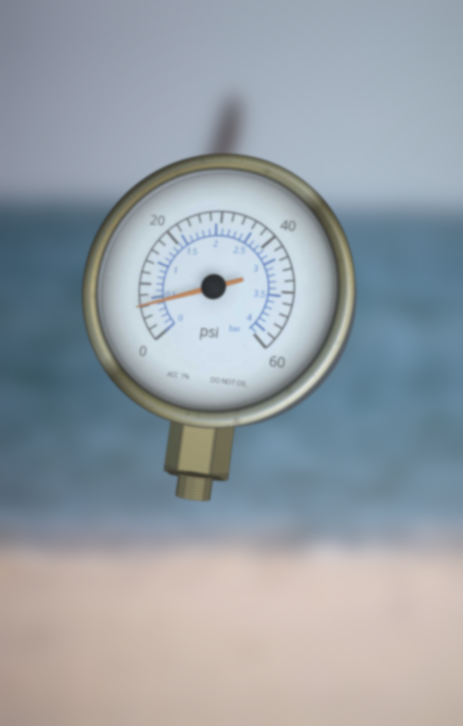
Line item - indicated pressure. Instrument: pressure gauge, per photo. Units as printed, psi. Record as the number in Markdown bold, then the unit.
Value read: **6** psi
